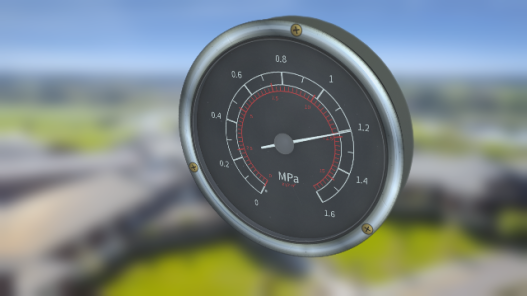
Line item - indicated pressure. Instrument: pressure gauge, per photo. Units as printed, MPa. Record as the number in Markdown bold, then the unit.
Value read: **1.2** MPa
